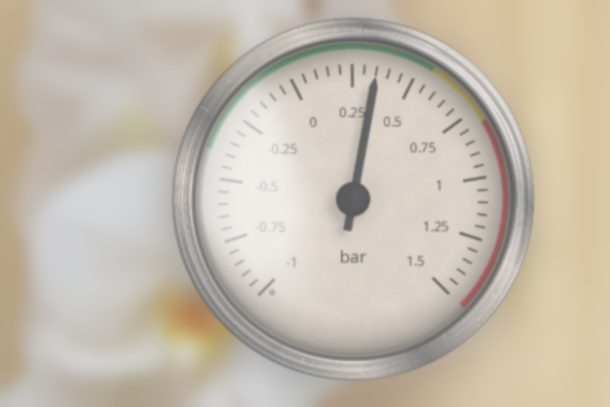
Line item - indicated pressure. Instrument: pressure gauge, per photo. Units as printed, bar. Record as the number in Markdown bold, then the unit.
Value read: **0.35** bar
